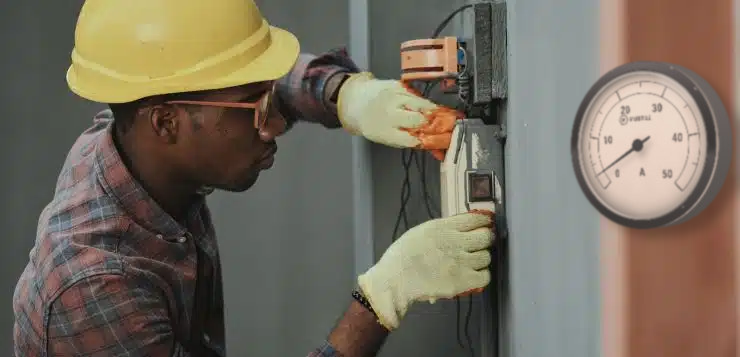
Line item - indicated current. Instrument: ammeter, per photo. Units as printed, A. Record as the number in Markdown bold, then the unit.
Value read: **2.5** A
